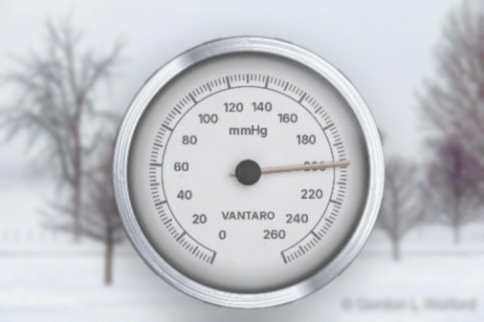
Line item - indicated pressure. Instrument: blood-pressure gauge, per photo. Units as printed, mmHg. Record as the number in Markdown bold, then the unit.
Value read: **200** mmHg
